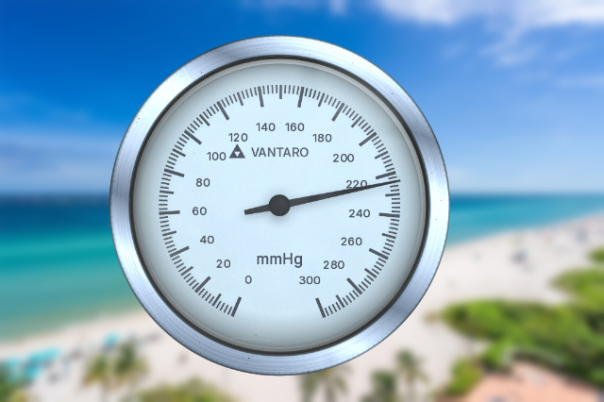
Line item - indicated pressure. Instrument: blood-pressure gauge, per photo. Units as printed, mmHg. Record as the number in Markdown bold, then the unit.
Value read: **224** mmHg
